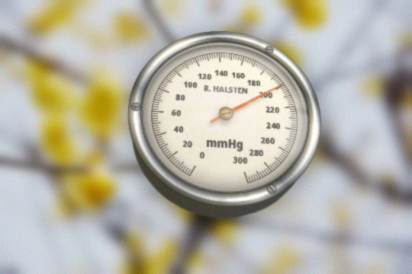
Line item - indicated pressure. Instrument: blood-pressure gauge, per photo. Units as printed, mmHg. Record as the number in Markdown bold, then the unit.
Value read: **200** mmHg
